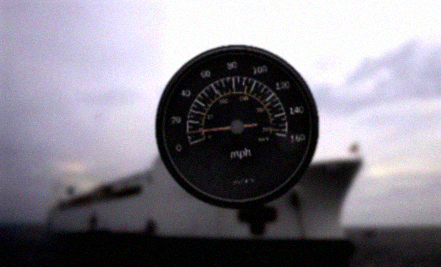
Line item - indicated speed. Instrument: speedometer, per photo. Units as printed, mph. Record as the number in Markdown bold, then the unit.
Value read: **10** mph
